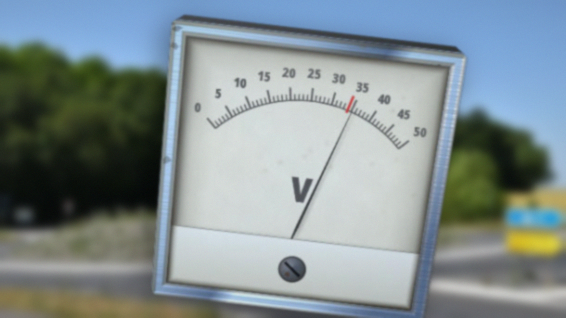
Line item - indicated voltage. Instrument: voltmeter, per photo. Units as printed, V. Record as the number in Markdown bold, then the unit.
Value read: **35** V
